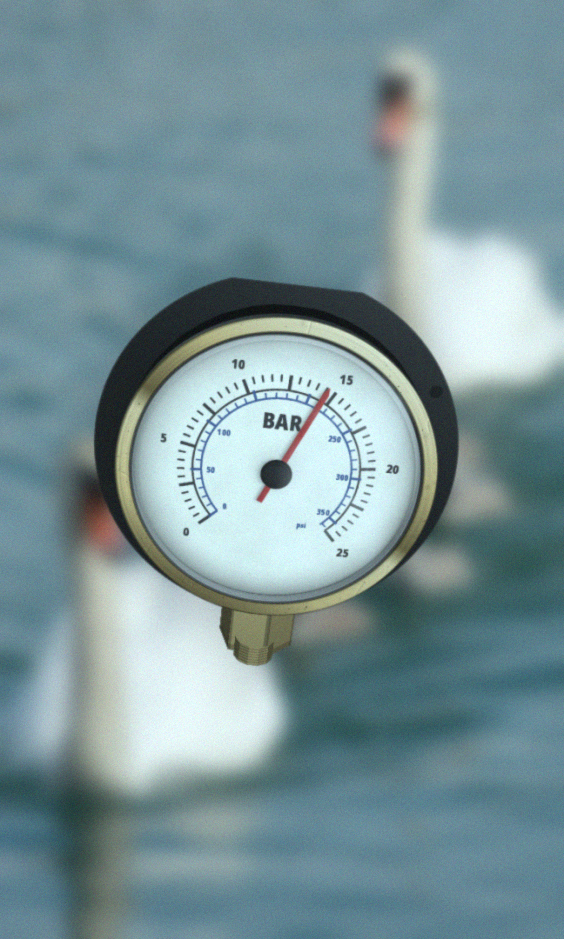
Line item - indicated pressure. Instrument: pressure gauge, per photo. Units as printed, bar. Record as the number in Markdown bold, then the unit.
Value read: **14.5** bar
